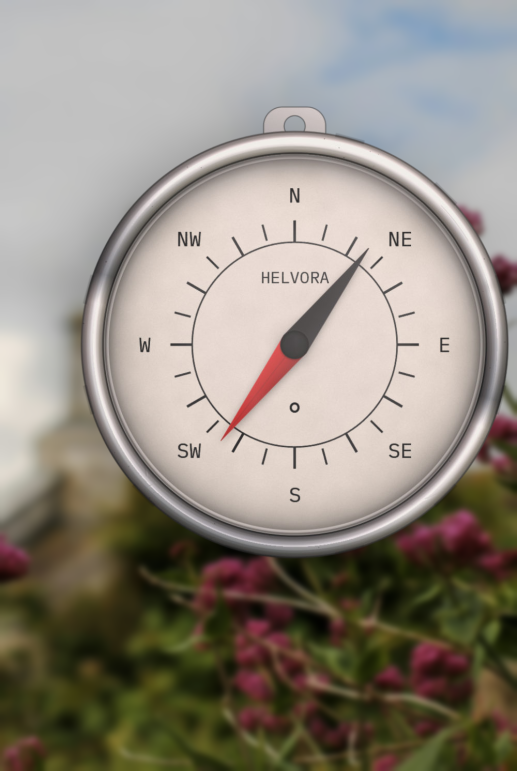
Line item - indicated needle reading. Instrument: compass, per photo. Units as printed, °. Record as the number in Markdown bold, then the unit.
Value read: **217.5** °
